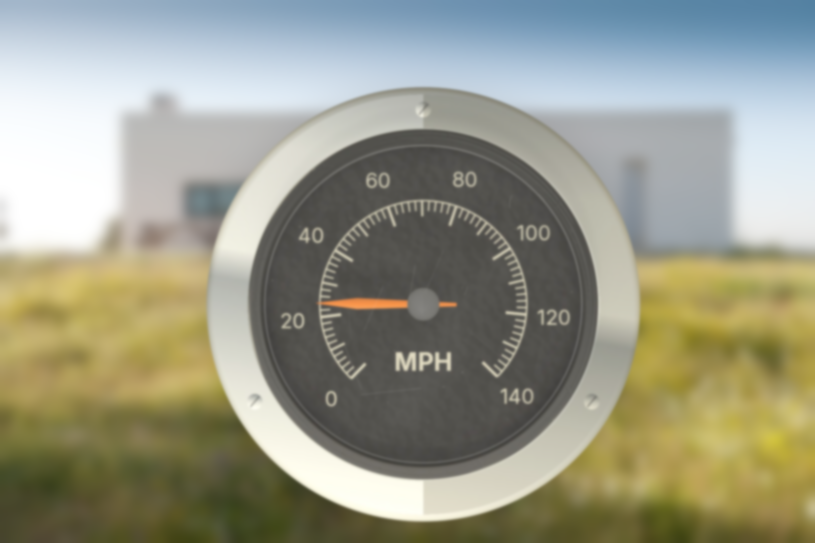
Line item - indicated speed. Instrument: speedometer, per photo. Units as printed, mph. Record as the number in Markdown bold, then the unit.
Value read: **24** mph
